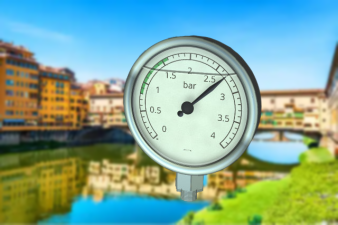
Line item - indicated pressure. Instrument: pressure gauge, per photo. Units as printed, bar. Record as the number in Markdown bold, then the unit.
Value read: **2.7** bar
